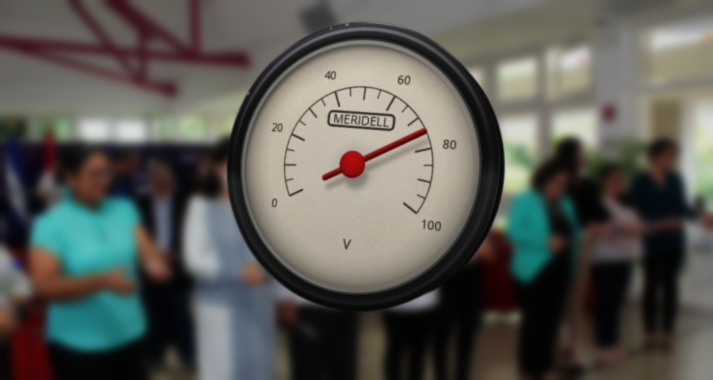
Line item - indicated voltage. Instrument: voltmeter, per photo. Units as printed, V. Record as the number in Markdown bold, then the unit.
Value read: **75** V
